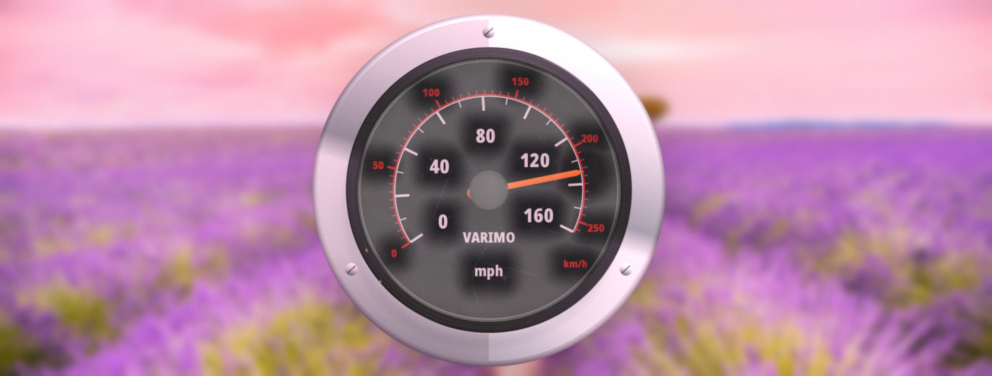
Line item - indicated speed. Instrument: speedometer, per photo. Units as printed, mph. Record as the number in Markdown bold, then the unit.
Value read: **135** mph
